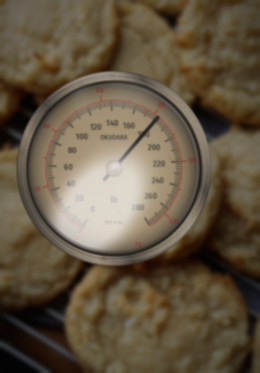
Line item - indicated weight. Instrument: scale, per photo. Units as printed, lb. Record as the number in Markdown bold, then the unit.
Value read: **180** lb
